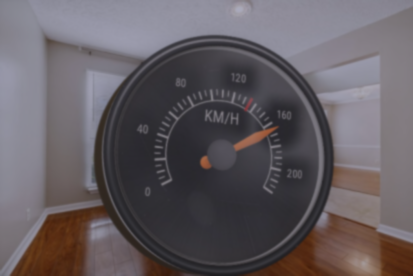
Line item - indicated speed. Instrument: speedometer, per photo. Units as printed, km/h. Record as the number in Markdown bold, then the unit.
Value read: **165** km/h
